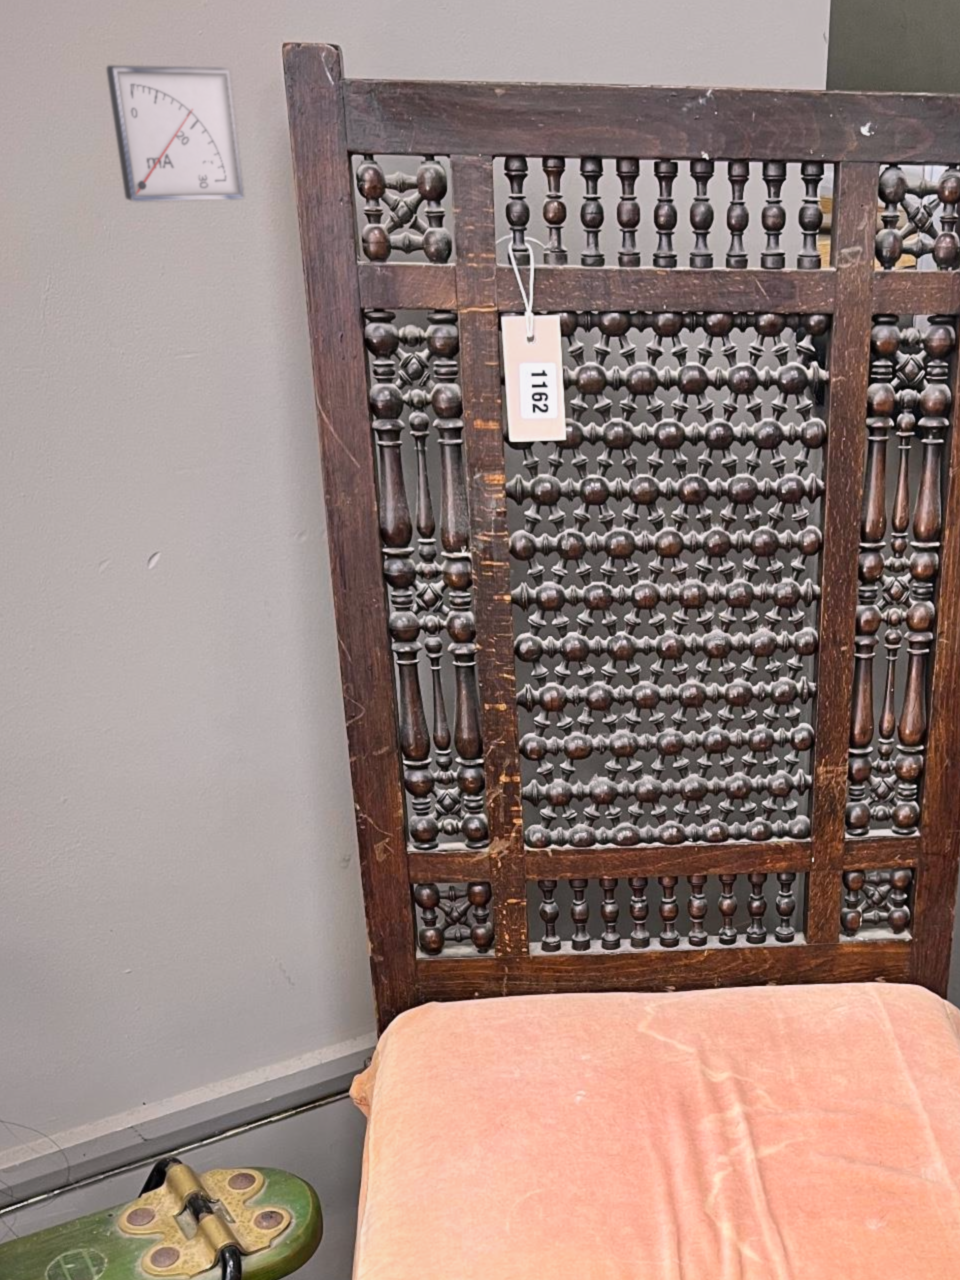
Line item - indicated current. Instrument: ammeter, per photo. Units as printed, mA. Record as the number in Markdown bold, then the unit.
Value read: **18** mA
